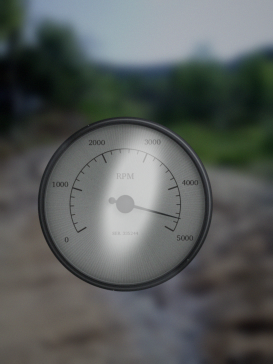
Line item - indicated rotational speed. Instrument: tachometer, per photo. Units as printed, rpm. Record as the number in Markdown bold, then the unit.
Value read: **4700** rpm
